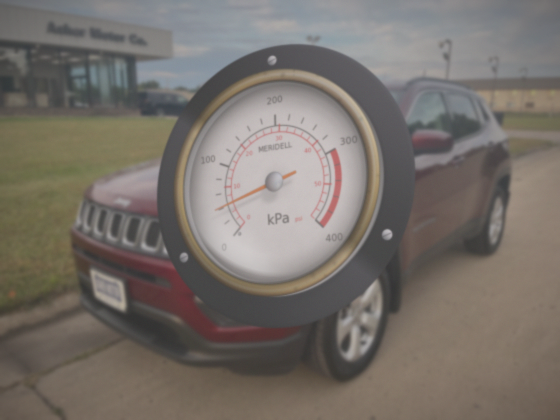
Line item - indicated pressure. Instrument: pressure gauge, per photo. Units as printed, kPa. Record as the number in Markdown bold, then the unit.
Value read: **40** kPa
